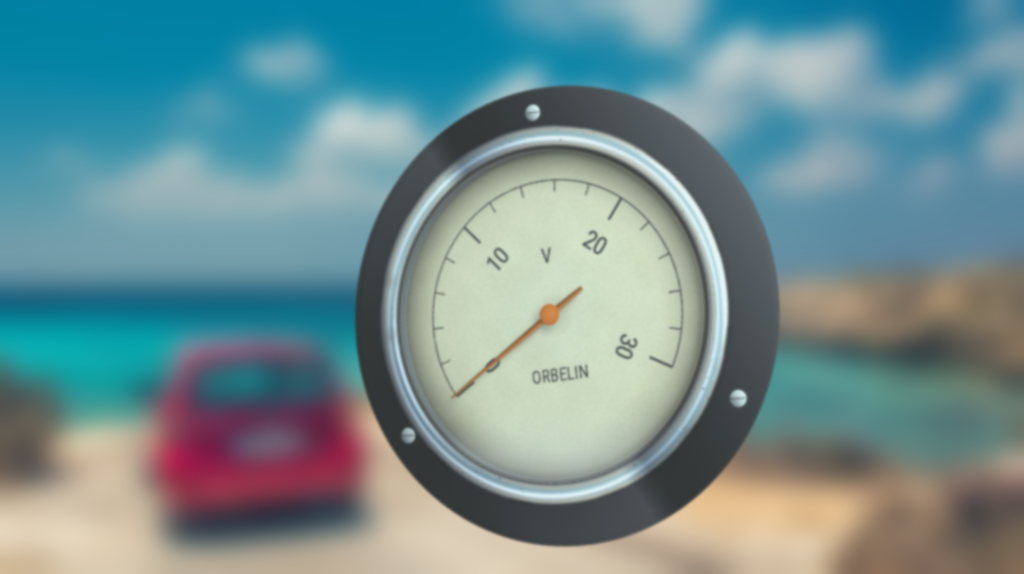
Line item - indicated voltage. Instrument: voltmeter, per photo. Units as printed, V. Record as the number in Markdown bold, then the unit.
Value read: **0** V
